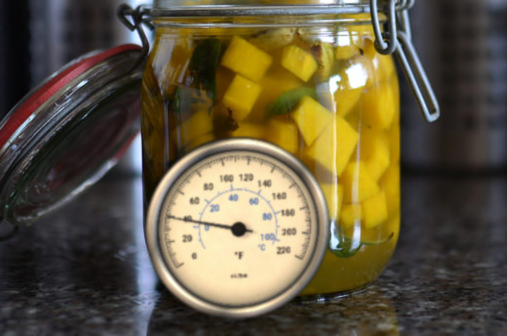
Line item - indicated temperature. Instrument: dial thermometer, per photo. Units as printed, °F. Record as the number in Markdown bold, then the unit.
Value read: **40** °F
